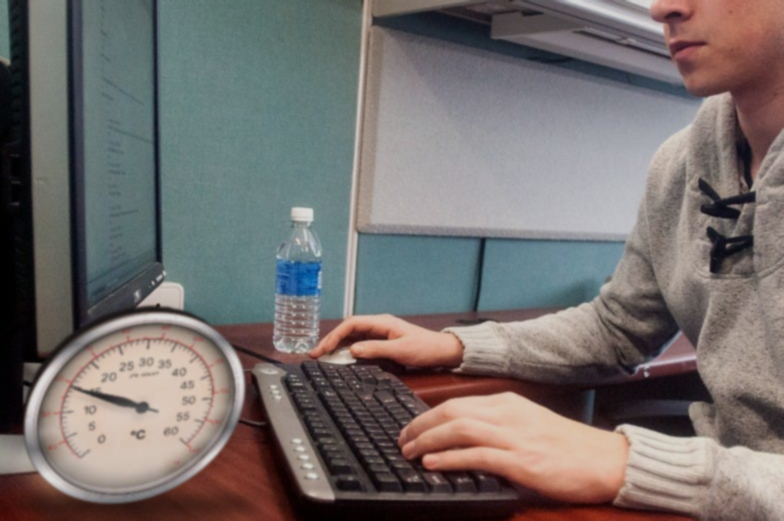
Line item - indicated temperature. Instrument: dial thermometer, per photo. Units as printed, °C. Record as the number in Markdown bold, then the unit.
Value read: **15** °C
